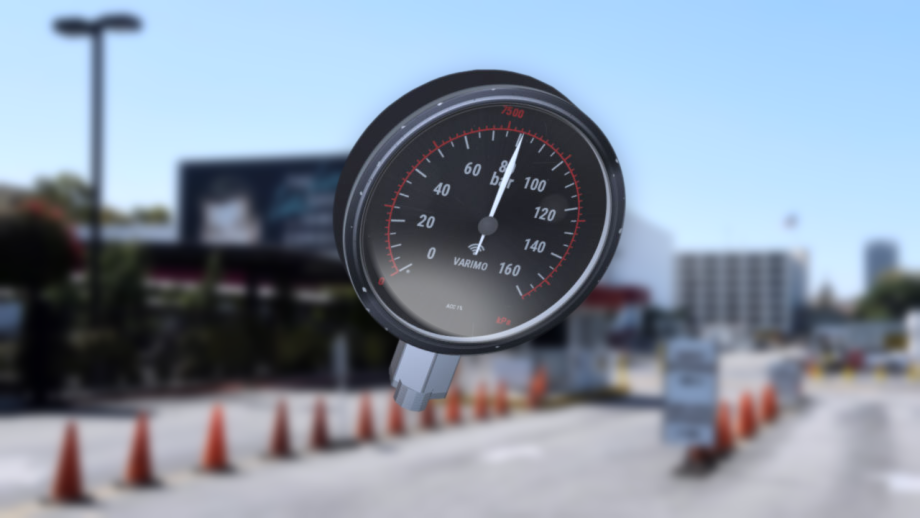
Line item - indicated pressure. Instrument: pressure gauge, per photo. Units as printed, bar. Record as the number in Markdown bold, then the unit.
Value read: **80** bar
